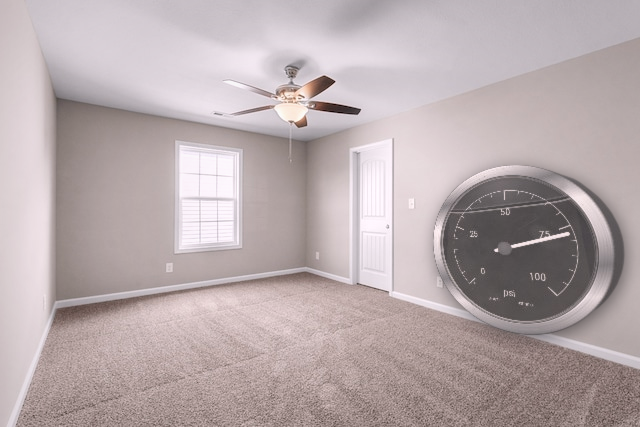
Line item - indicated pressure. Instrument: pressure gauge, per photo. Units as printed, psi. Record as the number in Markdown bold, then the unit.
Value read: **77.5** psi
